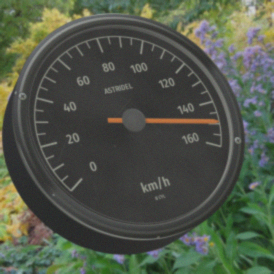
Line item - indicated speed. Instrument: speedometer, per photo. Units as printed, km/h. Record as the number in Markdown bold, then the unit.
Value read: **150** km/h
